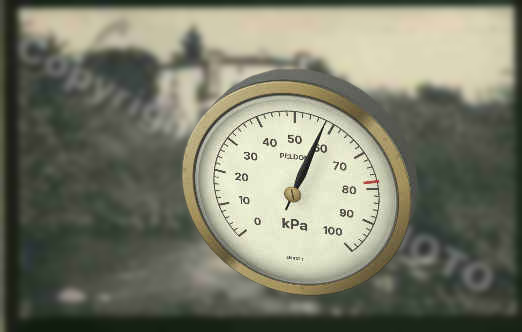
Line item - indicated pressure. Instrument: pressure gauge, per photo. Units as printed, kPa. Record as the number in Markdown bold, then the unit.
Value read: **58** kPa
